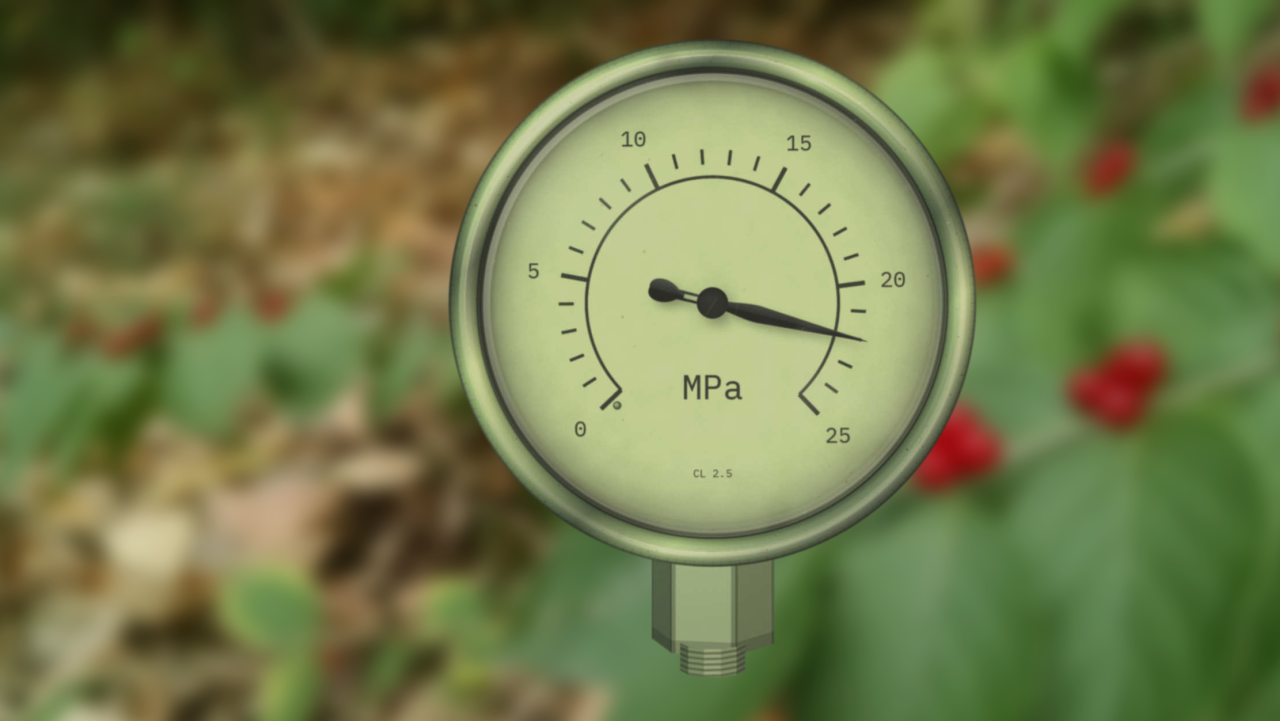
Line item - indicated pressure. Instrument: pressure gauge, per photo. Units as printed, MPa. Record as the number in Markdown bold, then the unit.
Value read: **22** MPa
